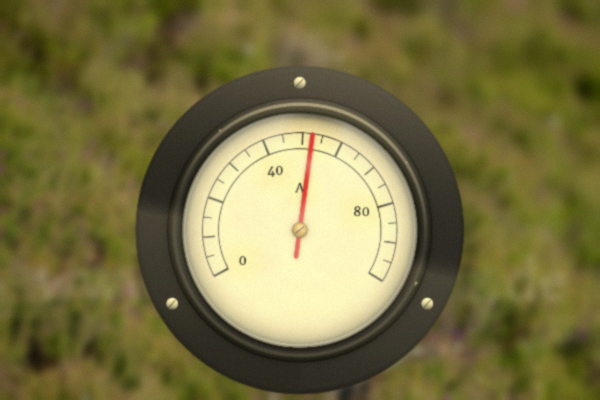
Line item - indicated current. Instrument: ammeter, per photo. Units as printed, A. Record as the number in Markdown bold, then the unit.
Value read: **52.5** A
